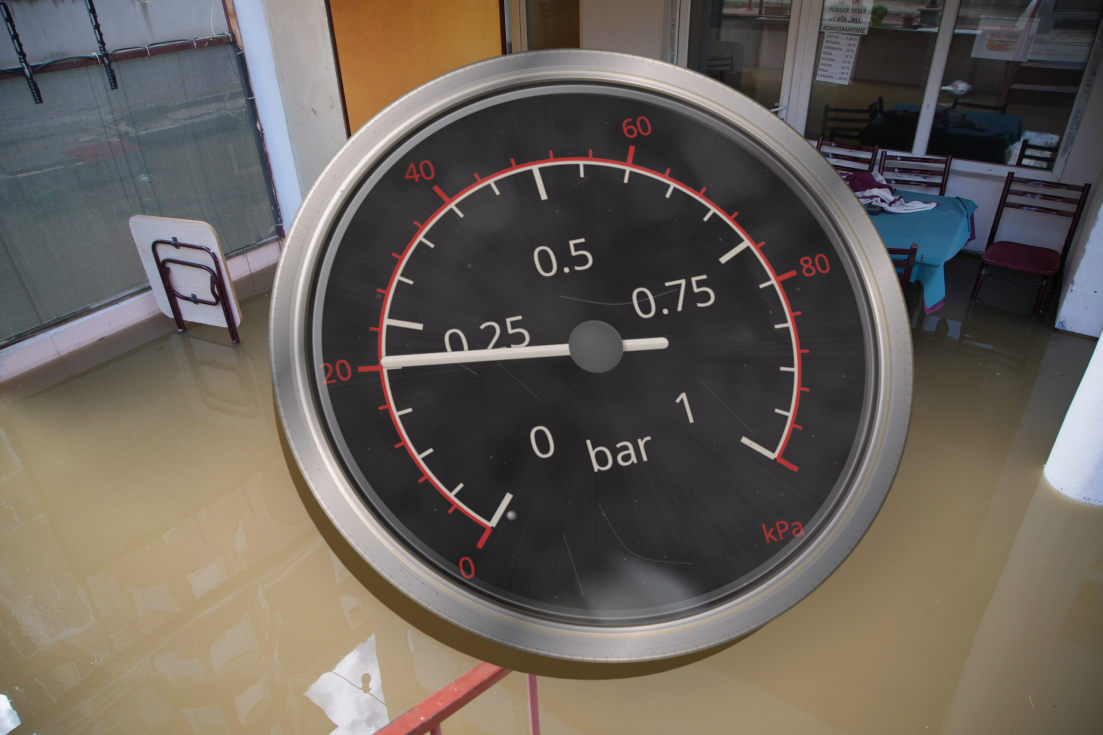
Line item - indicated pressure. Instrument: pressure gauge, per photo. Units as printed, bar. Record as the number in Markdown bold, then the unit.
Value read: **0.2** bar
